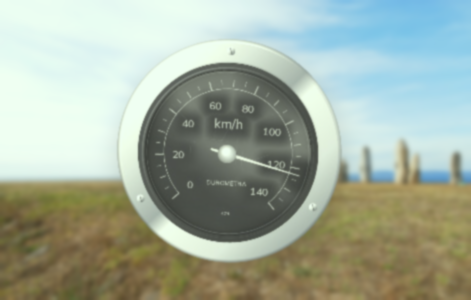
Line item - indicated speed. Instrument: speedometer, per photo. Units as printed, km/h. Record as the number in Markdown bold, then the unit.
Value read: **122.5** km/h
